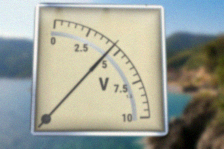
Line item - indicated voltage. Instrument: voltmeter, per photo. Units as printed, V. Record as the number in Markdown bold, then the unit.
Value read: **4.5** V
